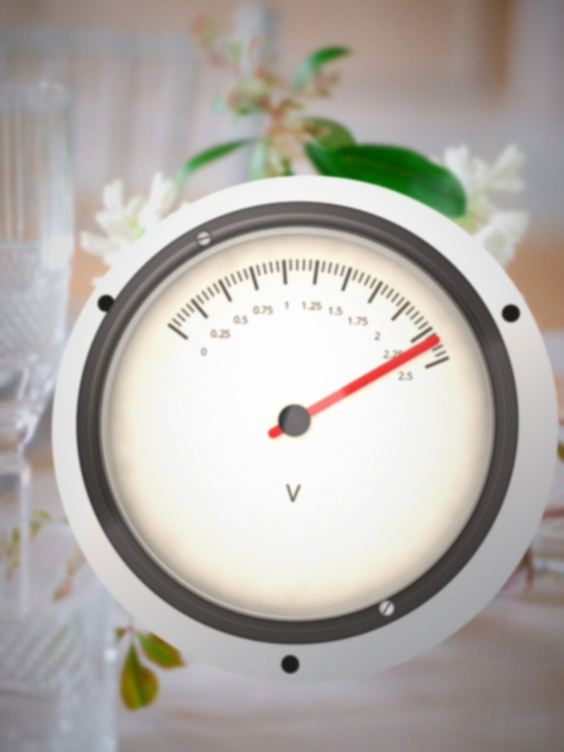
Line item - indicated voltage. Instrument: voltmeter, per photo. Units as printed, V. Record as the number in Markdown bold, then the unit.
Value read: **2.35** V
